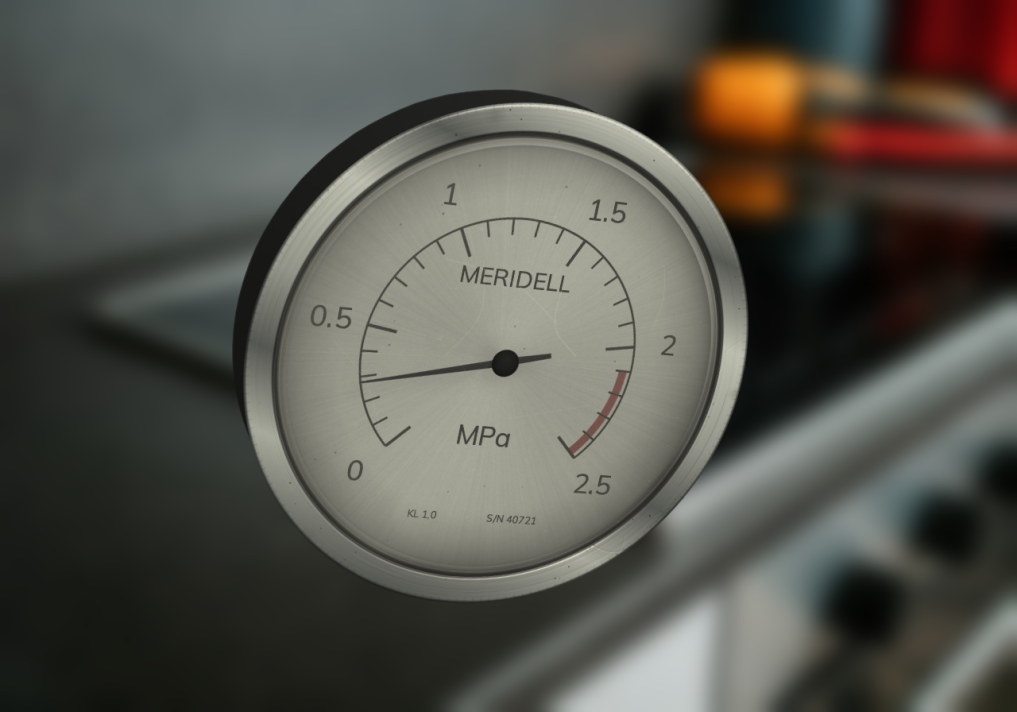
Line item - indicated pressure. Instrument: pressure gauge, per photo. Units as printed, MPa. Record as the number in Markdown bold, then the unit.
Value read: **0.3** MPa
